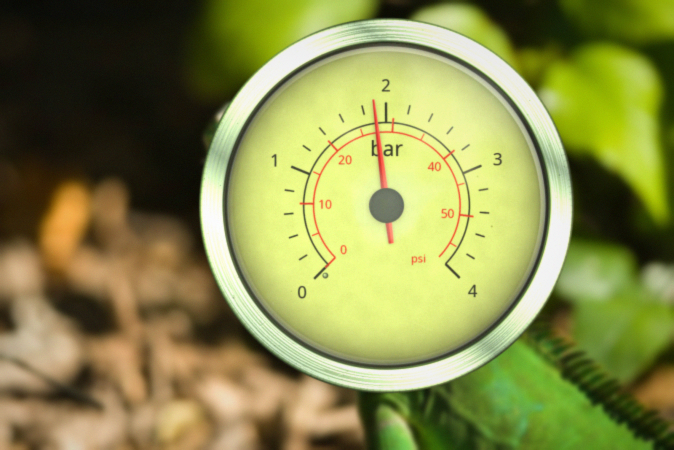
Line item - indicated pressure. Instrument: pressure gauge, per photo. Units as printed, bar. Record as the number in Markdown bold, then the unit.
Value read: **1.9** bar
